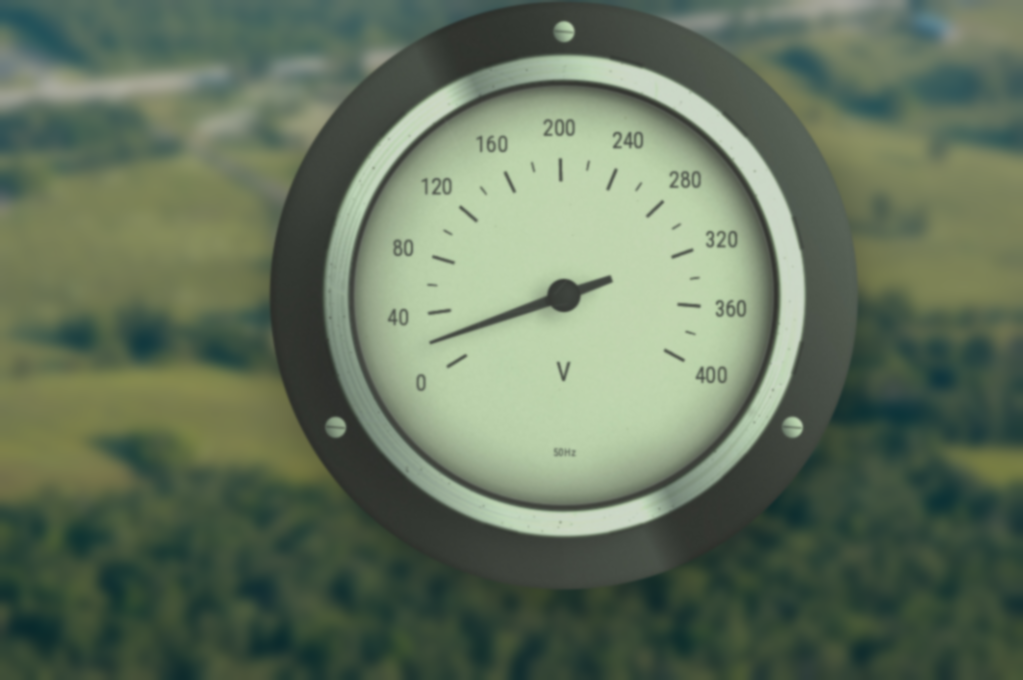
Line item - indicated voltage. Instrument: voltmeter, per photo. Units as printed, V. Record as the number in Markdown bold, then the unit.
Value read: **20** V
